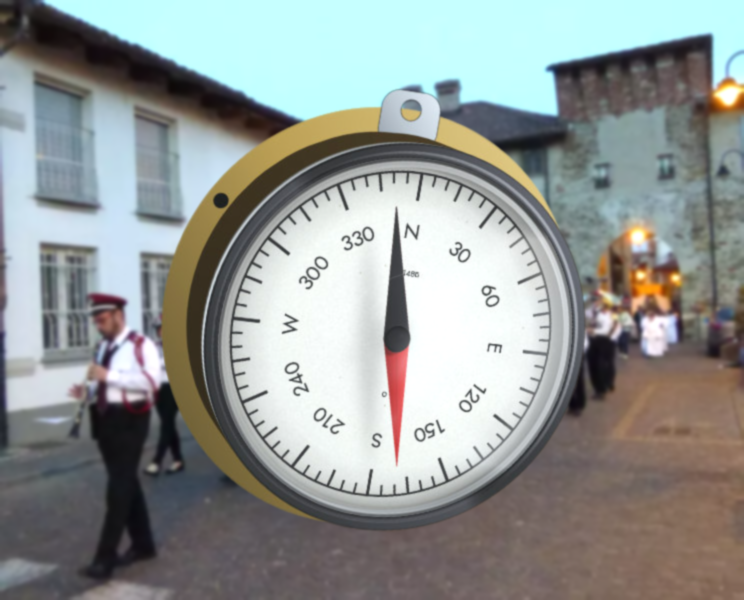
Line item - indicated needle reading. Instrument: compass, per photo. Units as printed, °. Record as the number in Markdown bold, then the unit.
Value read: **170** °
